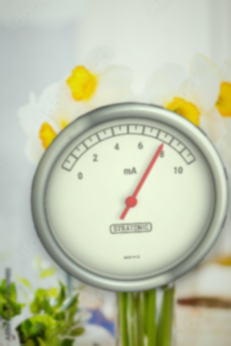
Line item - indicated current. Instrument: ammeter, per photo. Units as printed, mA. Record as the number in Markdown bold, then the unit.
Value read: **7.5** mA
